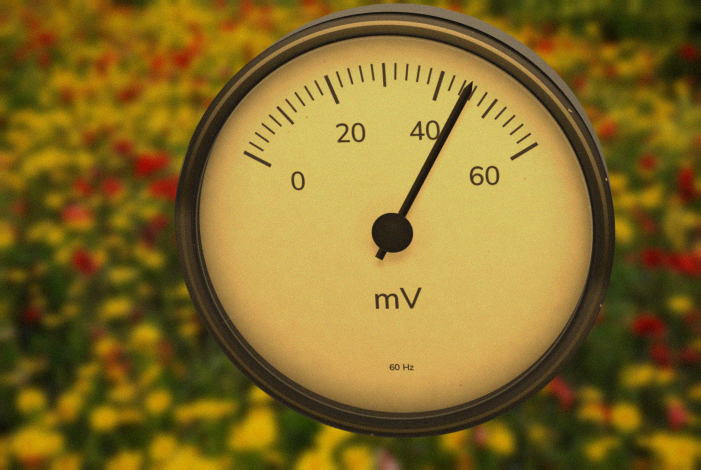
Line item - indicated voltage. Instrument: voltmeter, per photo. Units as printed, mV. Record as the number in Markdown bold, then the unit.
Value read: **45** mV
